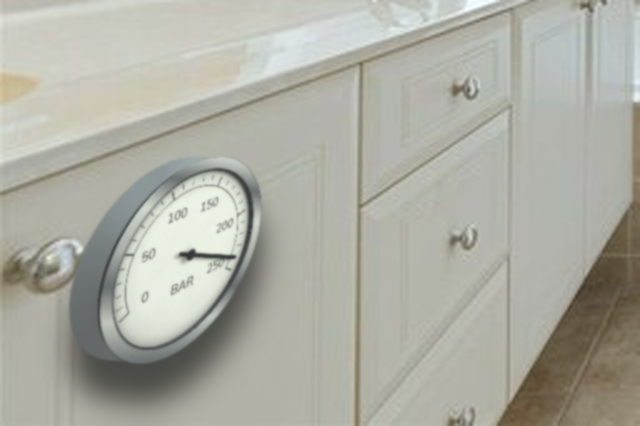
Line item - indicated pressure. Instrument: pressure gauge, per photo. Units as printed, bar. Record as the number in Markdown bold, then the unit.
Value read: **240** bar
